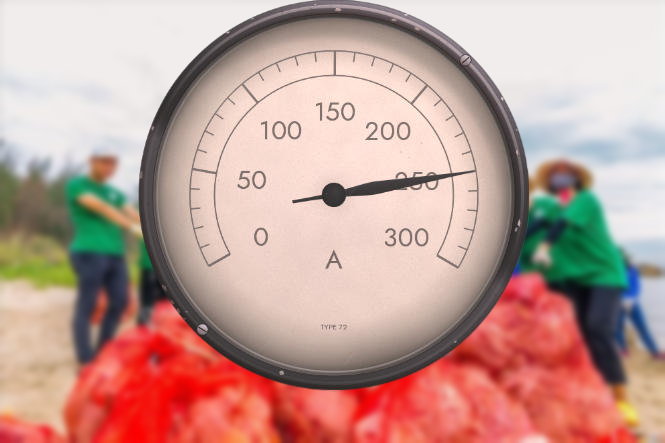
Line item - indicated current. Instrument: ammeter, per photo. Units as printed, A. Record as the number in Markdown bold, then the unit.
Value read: **250** A
